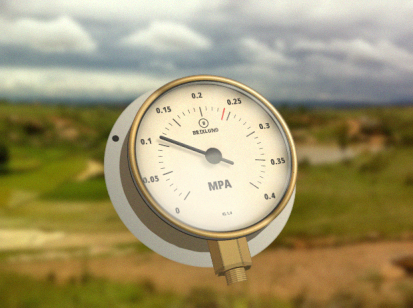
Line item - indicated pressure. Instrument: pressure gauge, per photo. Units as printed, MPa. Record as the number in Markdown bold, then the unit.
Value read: **0.11** MPa
